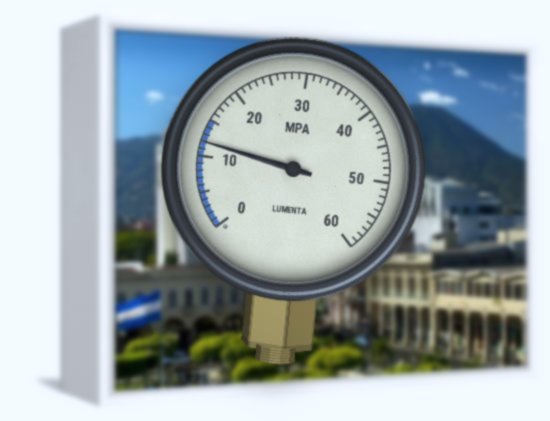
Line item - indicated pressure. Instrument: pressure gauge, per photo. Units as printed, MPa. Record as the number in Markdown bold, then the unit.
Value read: **12** MPa
